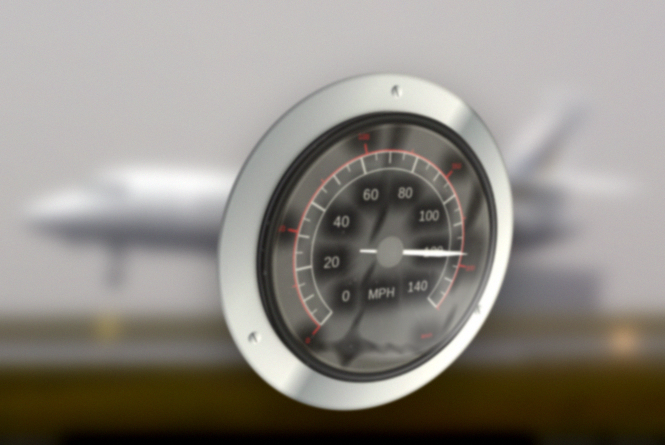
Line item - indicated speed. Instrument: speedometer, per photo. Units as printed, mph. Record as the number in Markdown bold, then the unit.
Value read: **120** mph
